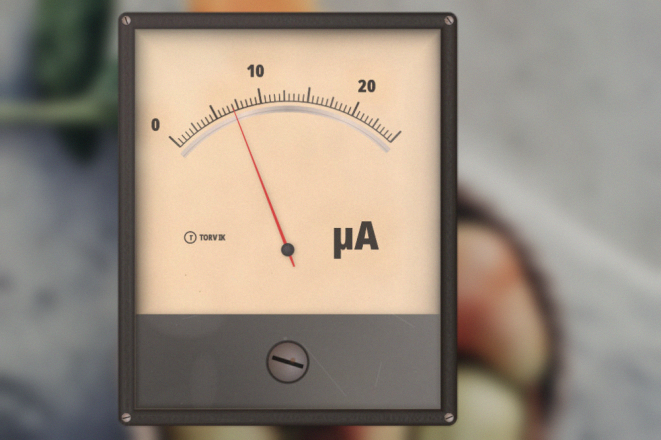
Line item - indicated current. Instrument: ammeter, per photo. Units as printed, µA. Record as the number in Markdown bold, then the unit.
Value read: **7** µA
